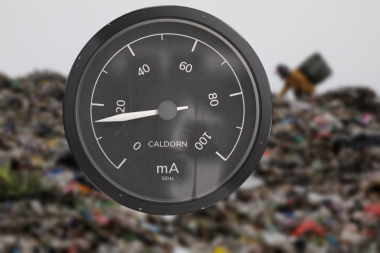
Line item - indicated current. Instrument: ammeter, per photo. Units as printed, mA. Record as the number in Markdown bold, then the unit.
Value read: **15** mA
